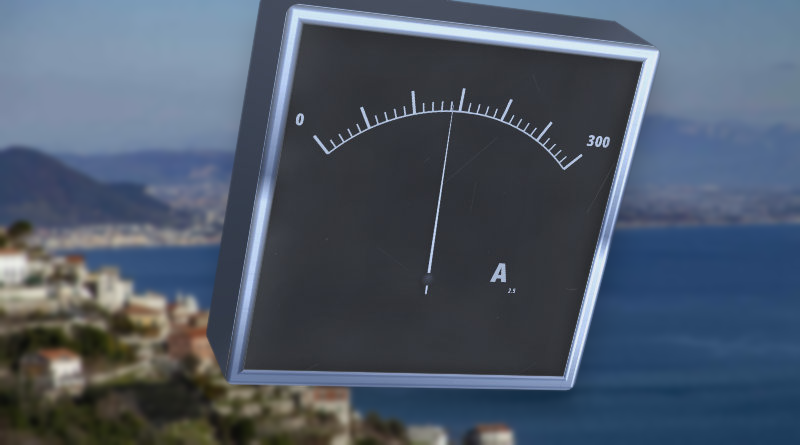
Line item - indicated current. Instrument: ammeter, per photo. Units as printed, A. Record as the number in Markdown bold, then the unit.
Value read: **140** A
